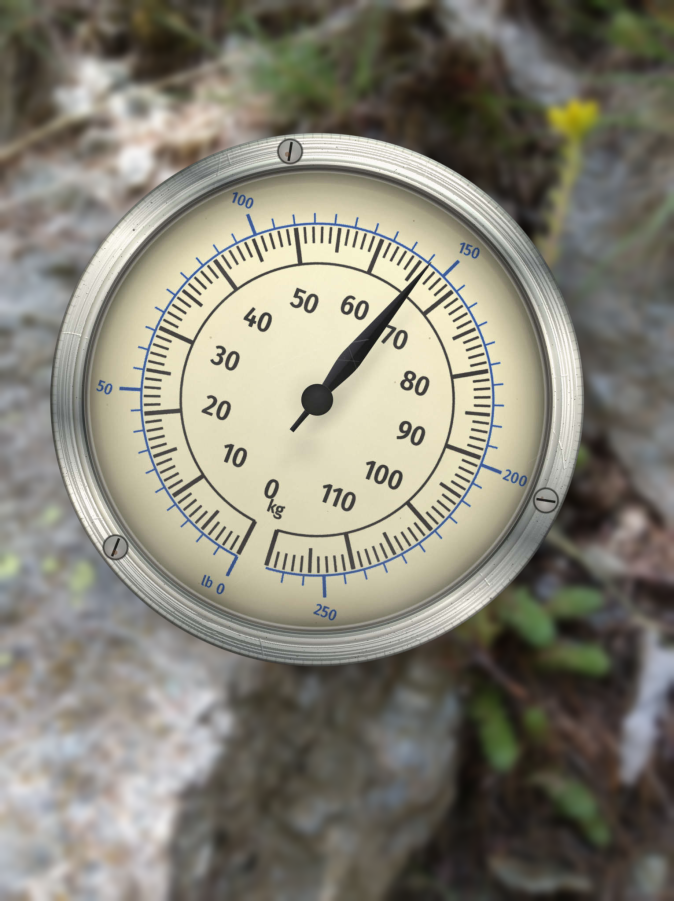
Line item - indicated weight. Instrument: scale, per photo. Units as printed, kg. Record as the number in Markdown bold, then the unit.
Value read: **66** kg
